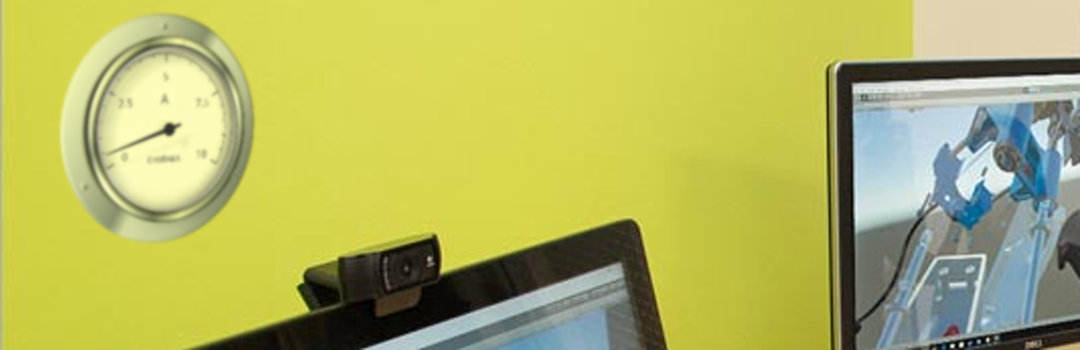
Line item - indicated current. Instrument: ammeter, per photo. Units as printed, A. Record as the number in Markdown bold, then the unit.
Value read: **0.5** A
